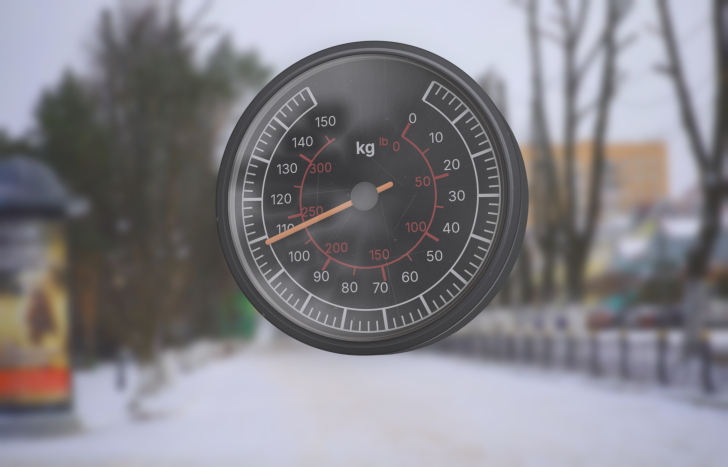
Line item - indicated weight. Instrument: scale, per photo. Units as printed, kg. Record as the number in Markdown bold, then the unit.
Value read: **108** kg
